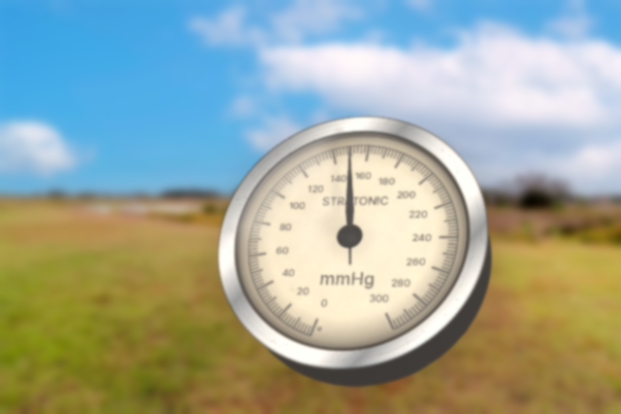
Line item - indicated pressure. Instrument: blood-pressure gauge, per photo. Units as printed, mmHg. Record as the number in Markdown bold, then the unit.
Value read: **150** mmHg
